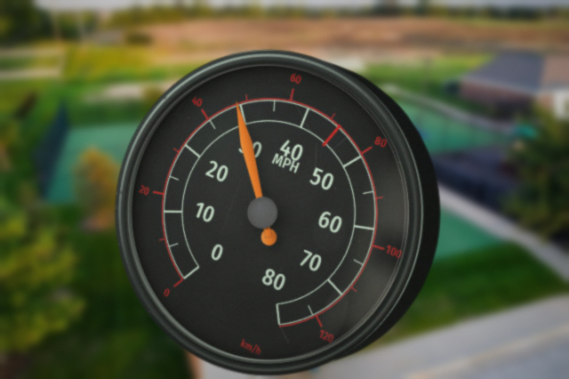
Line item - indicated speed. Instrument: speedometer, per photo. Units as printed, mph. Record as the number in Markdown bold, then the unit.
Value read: **30** mph
